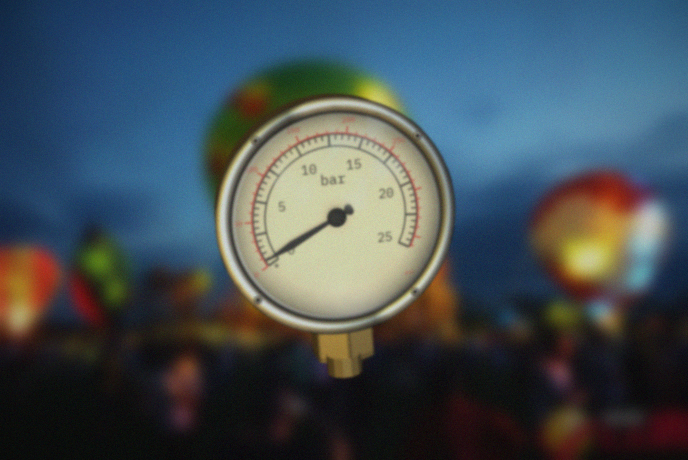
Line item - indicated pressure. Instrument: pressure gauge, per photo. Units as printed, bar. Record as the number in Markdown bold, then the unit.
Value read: **0.5** bar
